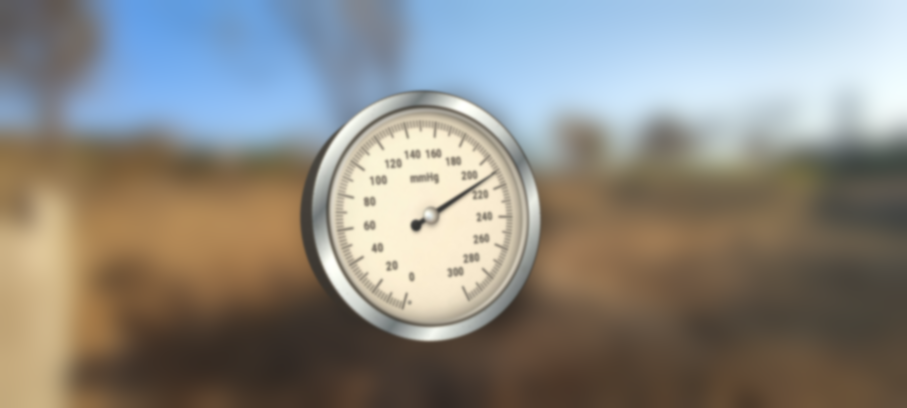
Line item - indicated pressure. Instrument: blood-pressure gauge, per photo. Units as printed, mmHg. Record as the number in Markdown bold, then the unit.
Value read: **210** mmHg
